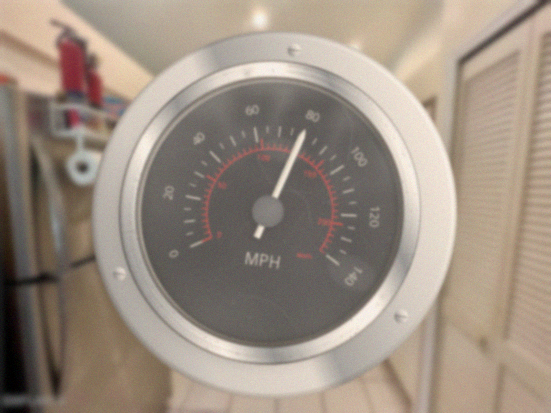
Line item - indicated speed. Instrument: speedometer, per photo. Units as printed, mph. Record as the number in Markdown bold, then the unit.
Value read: **80** mph
